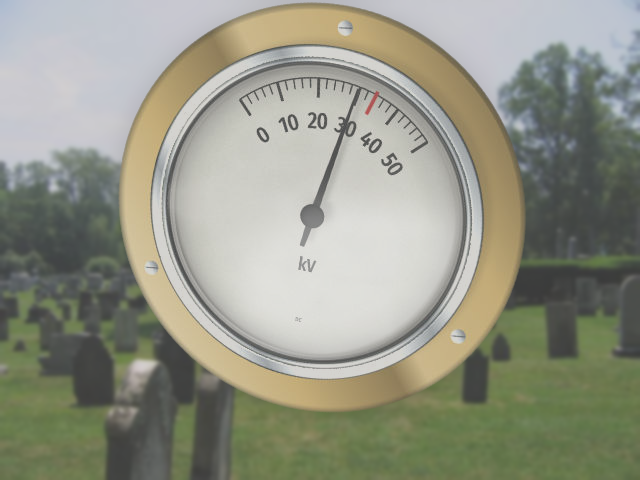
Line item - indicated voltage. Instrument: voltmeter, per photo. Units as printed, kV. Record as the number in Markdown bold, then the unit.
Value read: **30** kV
